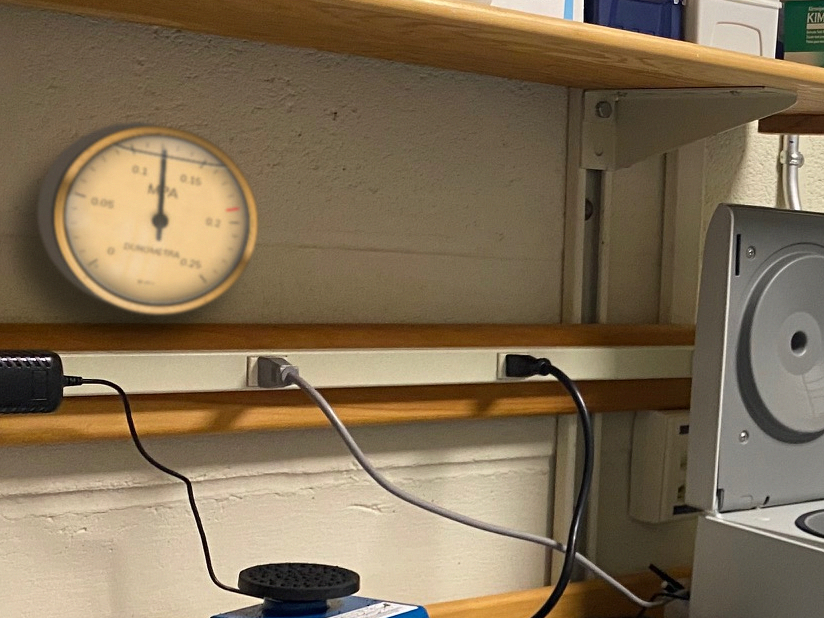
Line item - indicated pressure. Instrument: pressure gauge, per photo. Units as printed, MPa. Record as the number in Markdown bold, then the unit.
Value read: **0.12** MPa
